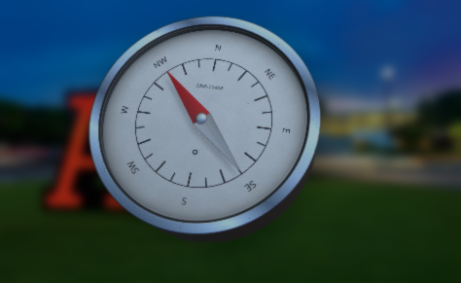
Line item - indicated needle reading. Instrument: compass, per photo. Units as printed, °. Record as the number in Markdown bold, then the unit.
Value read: **315** °
